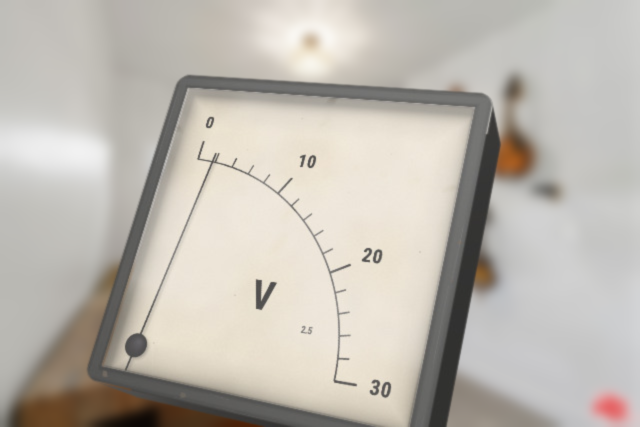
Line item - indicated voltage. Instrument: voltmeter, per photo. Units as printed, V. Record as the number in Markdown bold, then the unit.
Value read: **2** V
